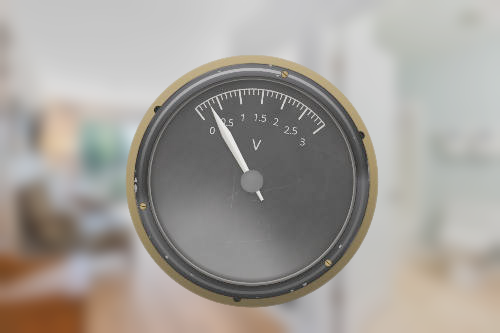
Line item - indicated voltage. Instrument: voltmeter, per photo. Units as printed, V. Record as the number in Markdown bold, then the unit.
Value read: **0.3** V
